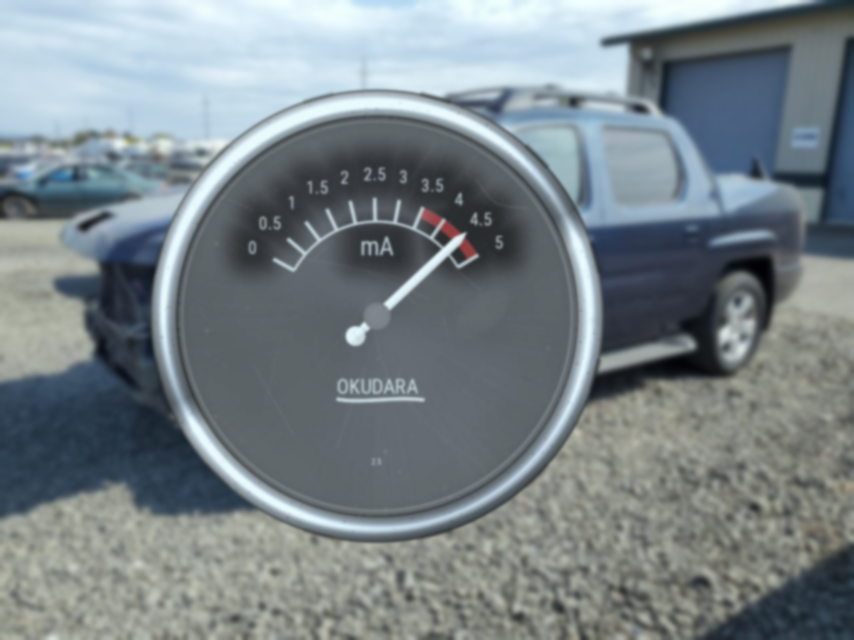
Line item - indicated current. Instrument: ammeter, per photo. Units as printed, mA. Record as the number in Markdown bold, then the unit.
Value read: **4.5** mA
